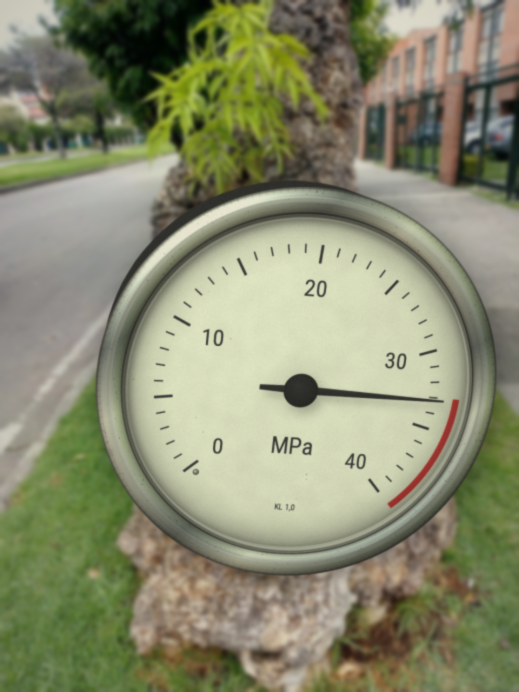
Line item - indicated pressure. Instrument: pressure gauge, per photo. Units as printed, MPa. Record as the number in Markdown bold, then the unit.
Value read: **33** MPa
